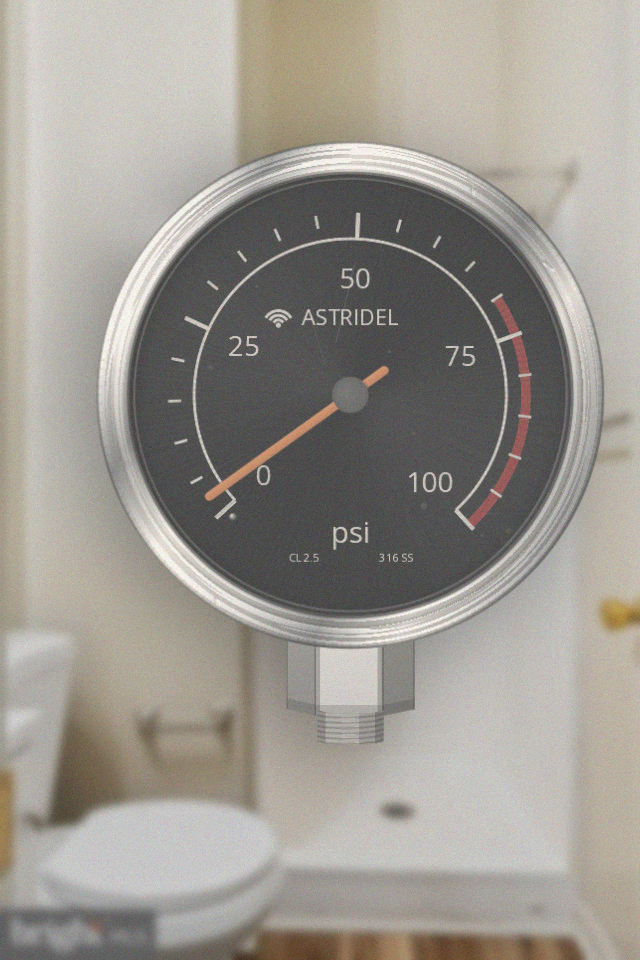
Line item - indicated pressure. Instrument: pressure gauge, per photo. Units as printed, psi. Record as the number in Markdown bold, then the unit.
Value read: **2.5** psi
